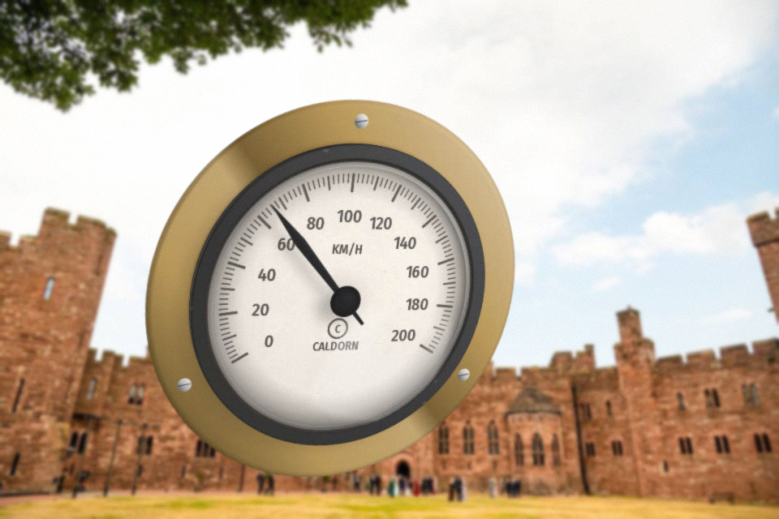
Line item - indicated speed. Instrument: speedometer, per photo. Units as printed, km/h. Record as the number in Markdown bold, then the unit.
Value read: **66** km/h
